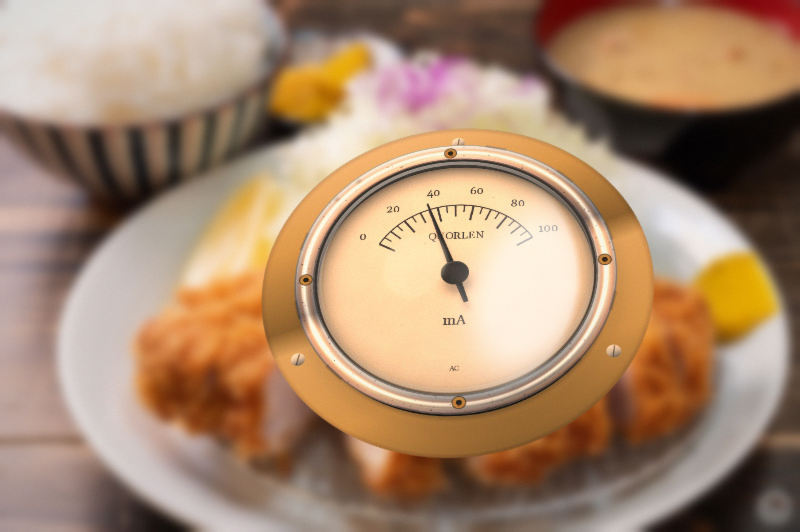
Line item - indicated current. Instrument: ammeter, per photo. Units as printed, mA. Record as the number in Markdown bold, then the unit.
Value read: **35** mA
